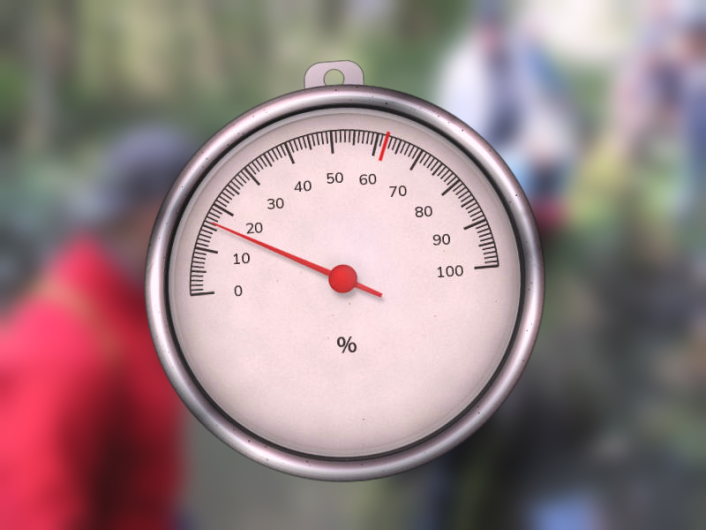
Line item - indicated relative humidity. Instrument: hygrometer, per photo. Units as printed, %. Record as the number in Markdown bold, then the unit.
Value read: **16** %
